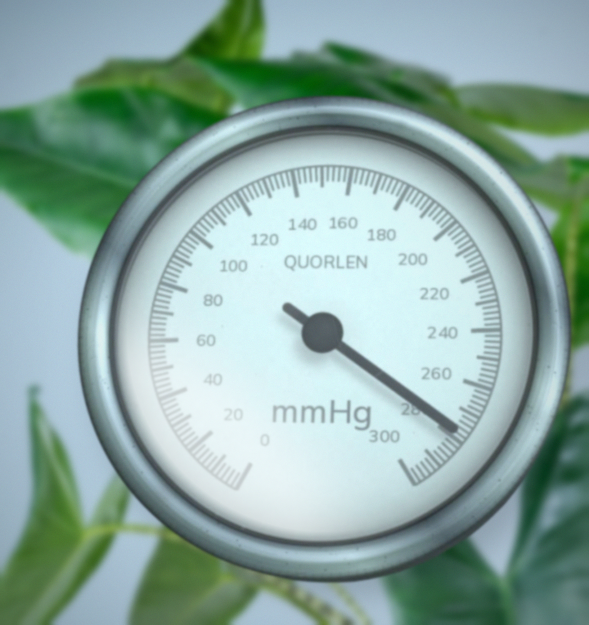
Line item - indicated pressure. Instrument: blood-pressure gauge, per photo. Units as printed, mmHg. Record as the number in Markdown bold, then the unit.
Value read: **278** mmHg
